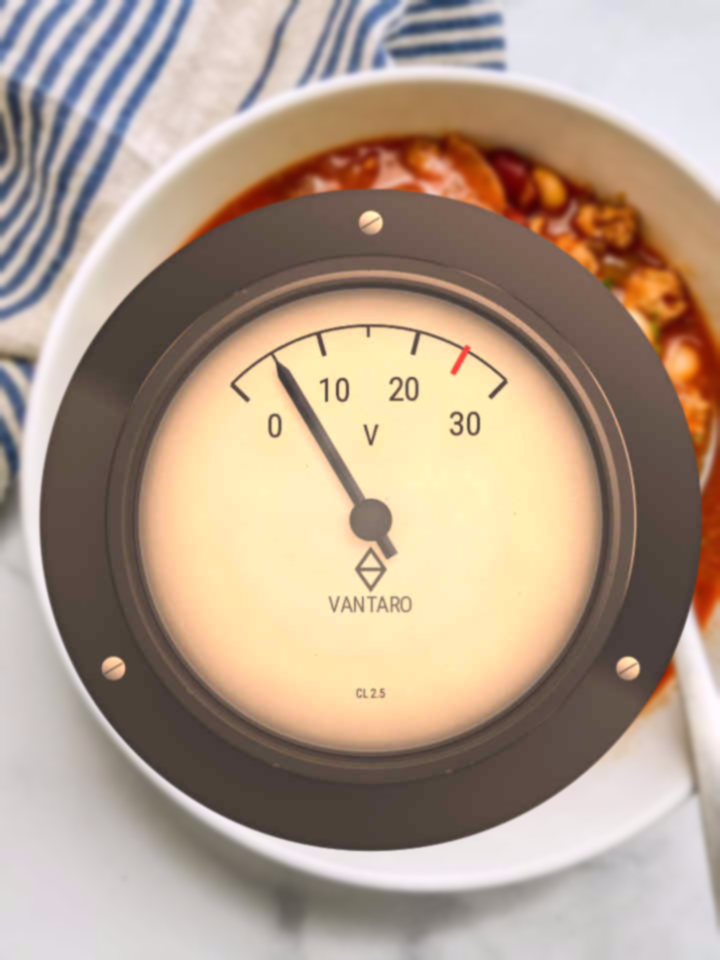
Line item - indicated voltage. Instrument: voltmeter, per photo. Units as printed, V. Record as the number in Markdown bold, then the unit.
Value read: **5** V
